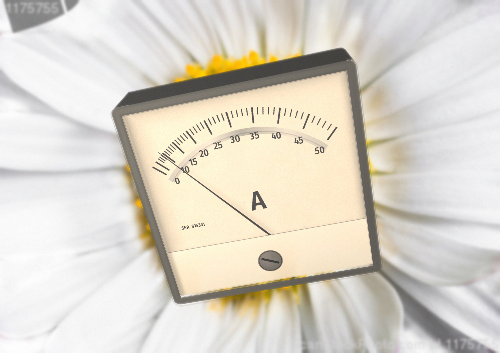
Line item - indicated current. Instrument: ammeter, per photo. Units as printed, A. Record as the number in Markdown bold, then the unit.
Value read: **10** A
